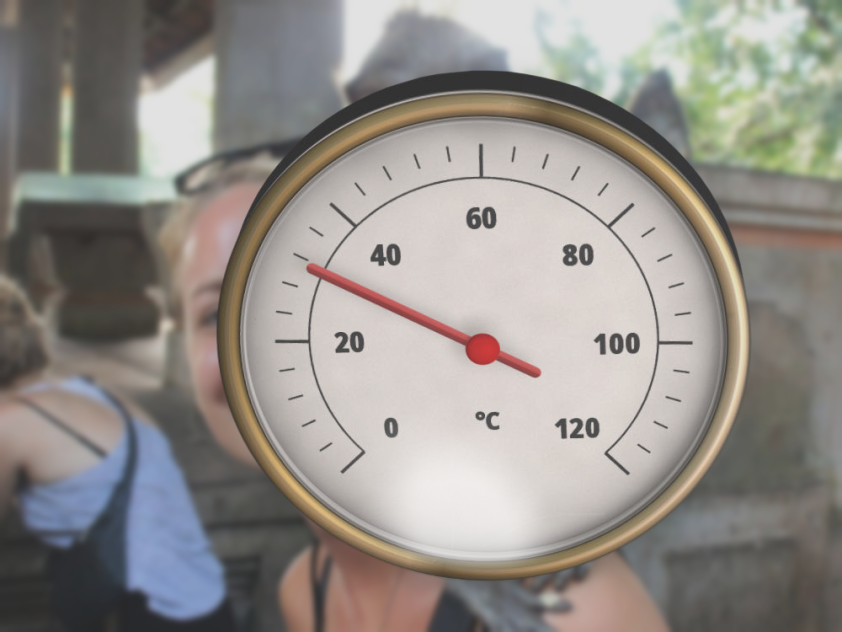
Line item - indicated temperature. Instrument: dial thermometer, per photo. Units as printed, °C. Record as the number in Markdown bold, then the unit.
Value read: **32** °C
